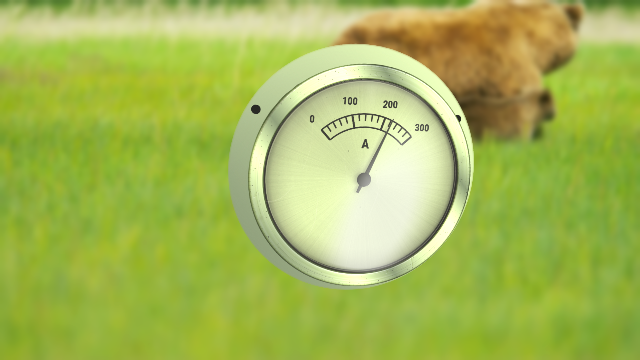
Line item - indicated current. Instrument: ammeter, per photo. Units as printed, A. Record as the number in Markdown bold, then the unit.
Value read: **220** A
